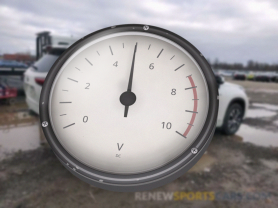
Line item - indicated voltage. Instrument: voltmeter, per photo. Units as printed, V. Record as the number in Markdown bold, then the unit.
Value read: **5** V
